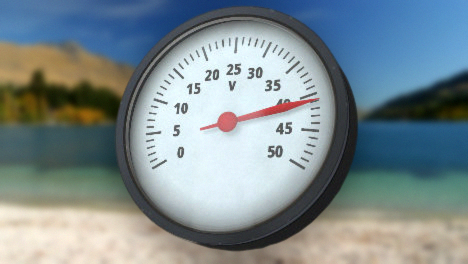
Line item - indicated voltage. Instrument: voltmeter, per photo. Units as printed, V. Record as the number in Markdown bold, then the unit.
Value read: **41** V
